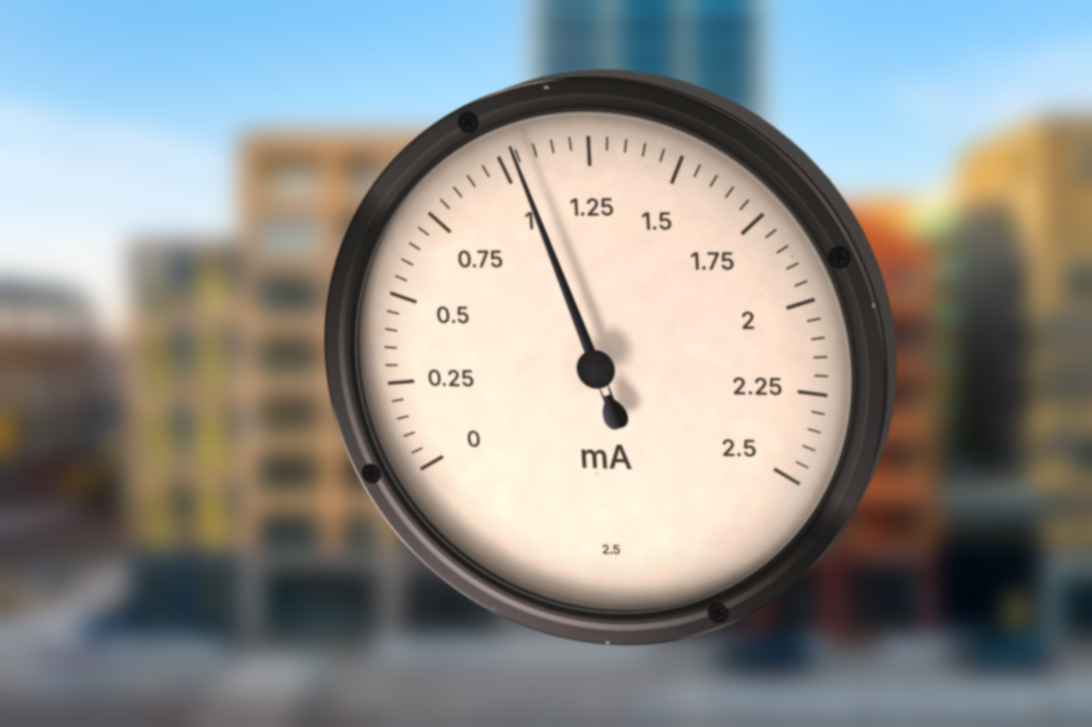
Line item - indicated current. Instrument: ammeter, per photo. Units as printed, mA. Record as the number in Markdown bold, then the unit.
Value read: **1.05** mA
